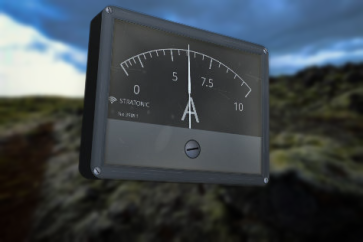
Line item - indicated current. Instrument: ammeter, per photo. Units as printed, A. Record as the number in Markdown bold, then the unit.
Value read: **6** A
